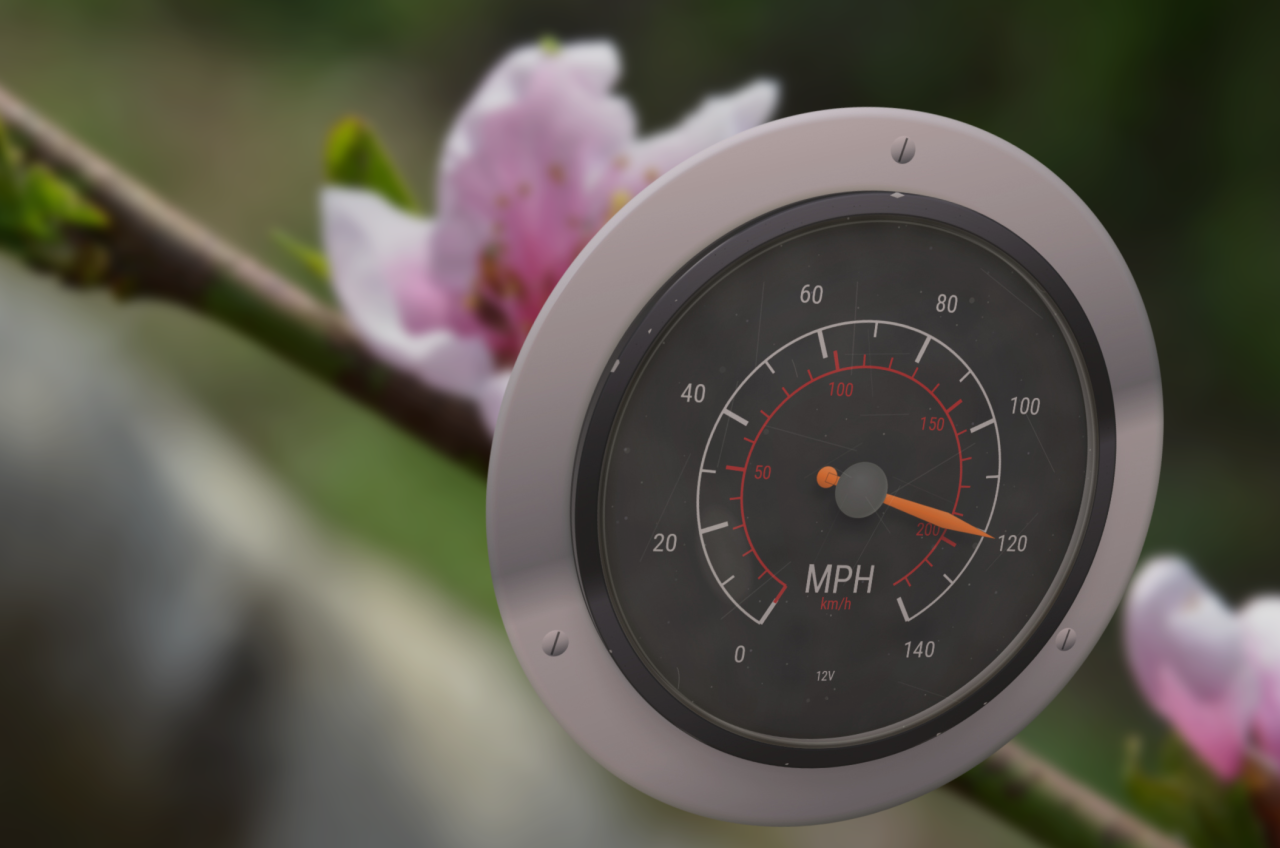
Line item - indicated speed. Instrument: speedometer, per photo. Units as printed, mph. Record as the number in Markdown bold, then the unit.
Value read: **120** mph
